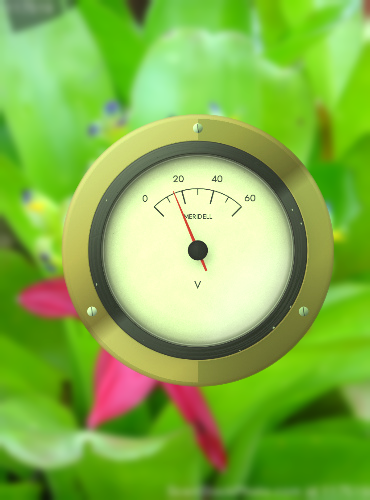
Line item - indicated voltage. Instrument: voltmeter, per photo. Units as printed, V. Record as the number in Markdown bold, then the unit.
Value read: **15** V
